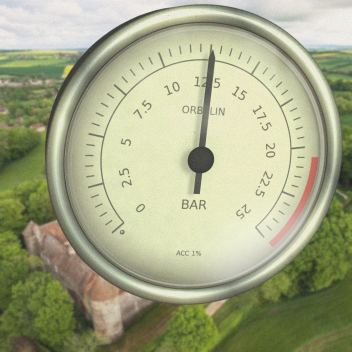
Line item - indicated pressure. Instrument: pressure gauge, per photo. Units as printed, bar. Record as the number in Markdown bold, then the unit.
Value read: **12.5** bar
